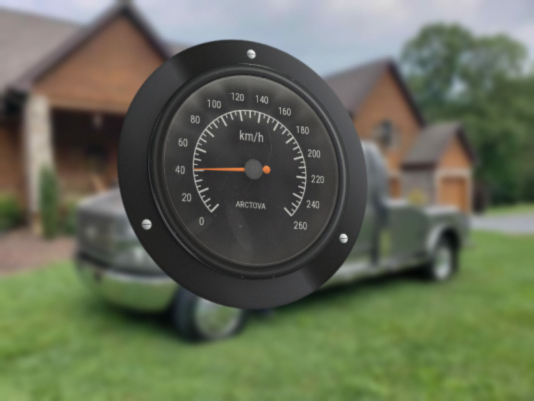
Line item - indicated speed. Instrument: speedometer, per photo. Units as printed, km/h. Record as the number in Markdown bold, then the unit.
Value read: **40** km/h
